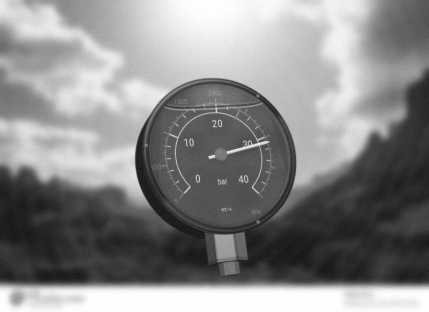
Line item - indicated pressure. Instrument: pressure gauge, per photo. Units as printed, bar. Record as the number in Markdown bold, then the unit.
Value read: **31** bar
